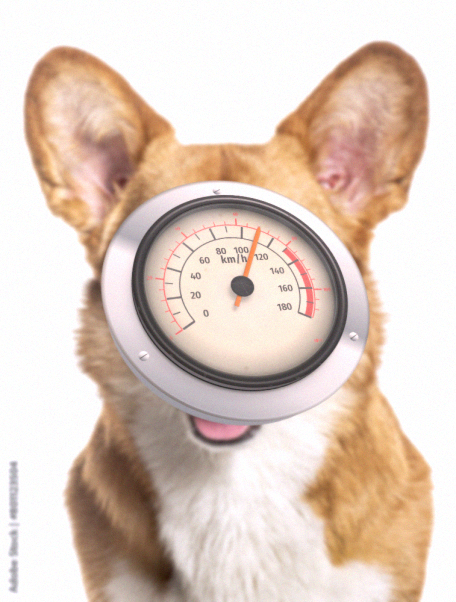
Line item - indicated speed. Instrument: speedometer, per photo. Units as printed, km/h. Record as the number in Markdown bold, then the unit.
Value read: **110** km/h
